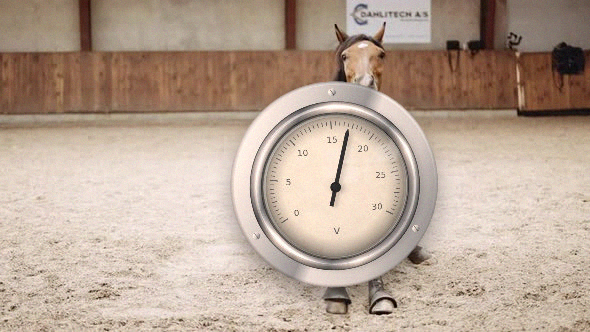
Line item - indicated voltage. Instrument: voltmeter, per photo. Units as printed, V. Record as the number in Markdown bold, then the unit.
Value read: **17** V
